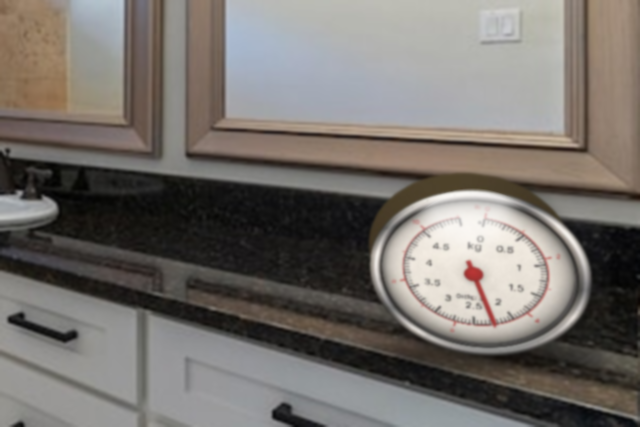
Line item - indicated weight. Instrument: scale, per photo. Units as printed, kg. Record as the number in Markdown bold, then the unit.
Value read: **2.25** kg
